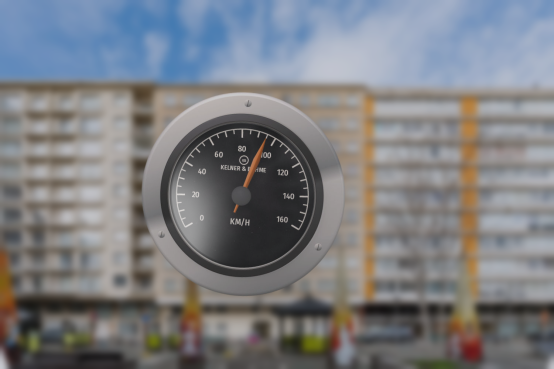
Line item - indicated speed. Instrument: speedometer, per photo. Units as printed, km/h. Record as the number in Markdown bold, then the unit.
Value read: **95** km/h
